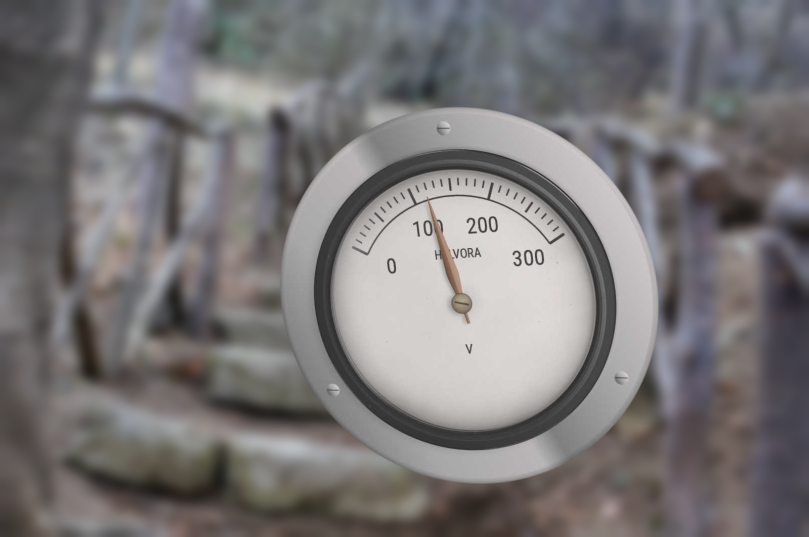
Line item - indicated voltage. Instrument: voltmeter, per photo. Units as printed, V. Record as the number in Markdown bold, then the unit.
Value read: **120** V
